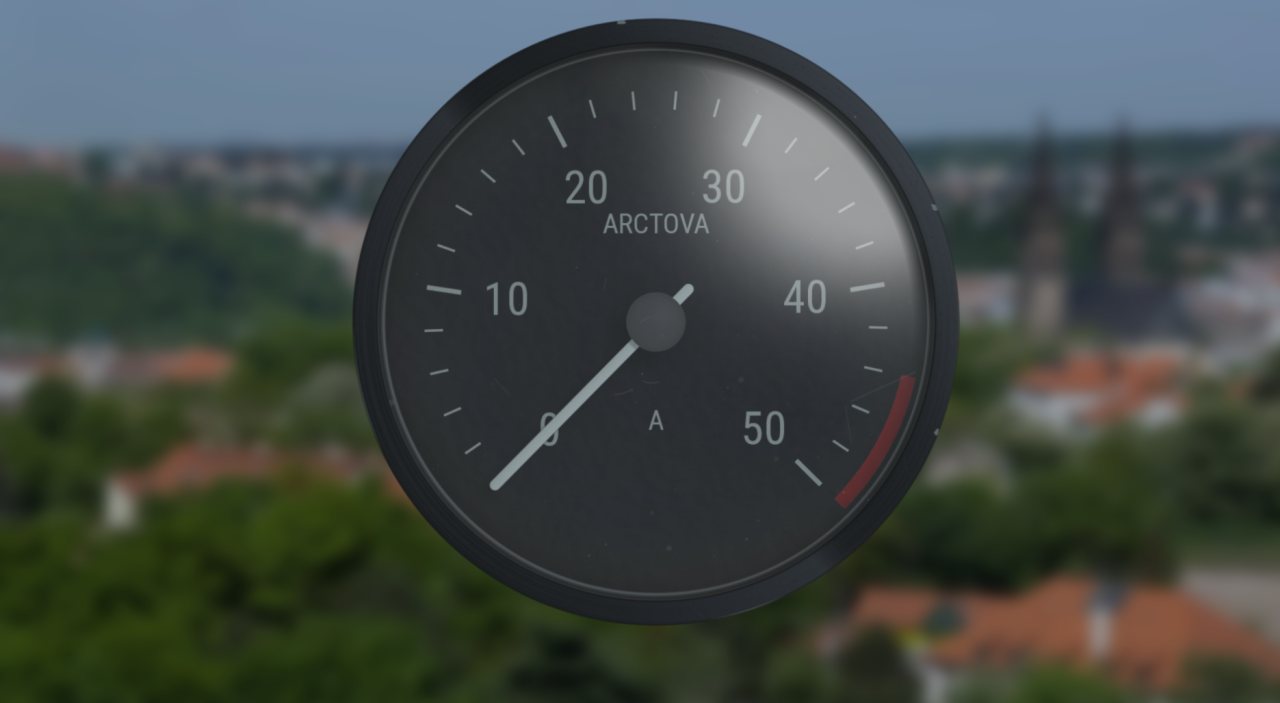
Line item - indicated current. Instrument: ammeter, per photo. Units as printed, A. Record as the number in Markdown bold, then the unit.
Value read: **0** A
